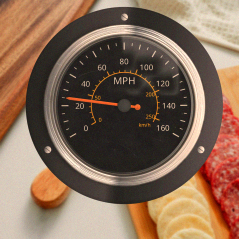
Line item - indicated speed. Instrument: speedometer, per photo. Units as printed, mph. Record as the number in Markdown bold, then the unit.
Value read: **25** mph
